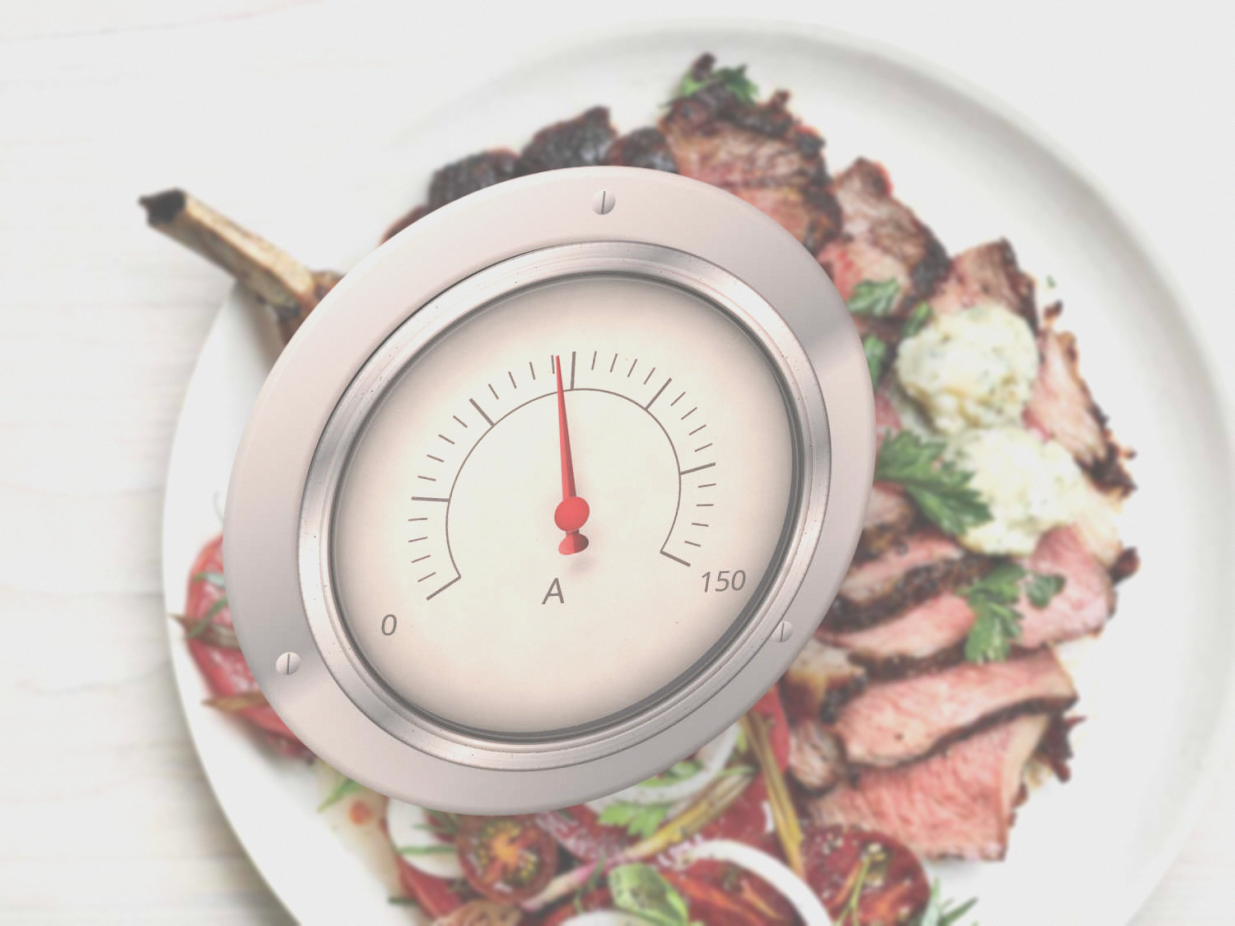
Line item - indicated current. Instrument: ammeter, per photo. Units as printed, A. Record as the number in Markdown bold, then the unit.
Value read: **70** A
